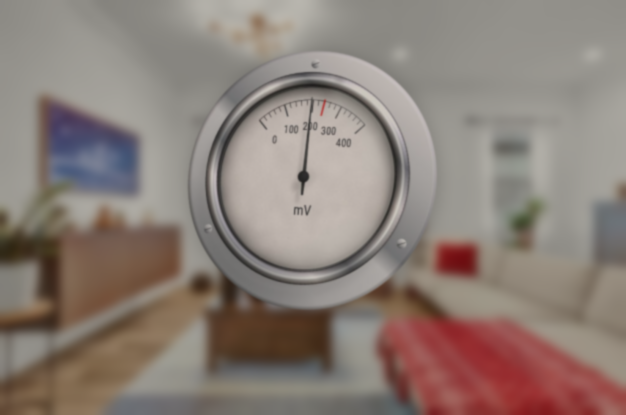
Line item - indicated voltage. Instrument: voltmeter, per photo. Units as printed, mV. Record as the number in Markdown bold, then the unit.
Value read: **200** mV
